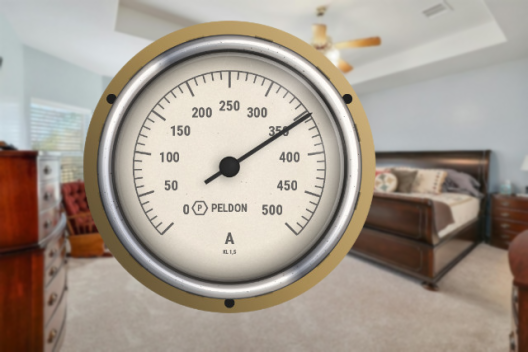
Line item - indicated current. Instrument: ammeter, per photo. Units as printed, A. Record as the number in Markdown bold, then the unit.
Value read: **355** A
